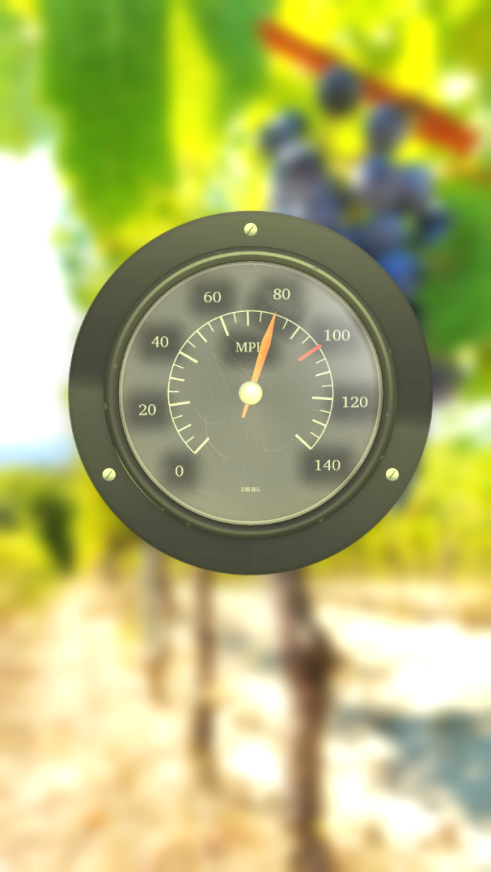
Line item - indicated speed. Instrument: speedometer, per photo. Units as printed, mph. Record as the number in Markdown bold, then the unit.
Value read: **80** mph
